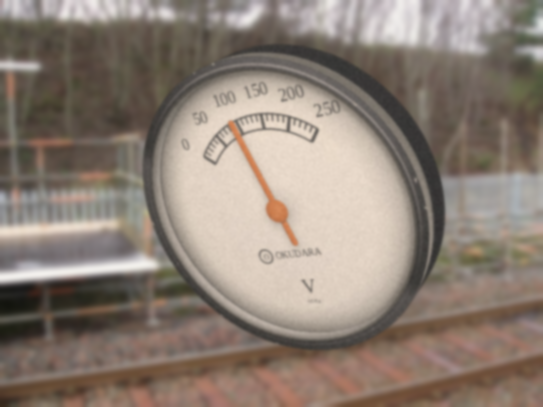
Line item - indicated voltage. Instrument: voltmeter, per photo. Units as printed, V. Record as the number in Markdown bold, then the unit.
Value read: **100** V
